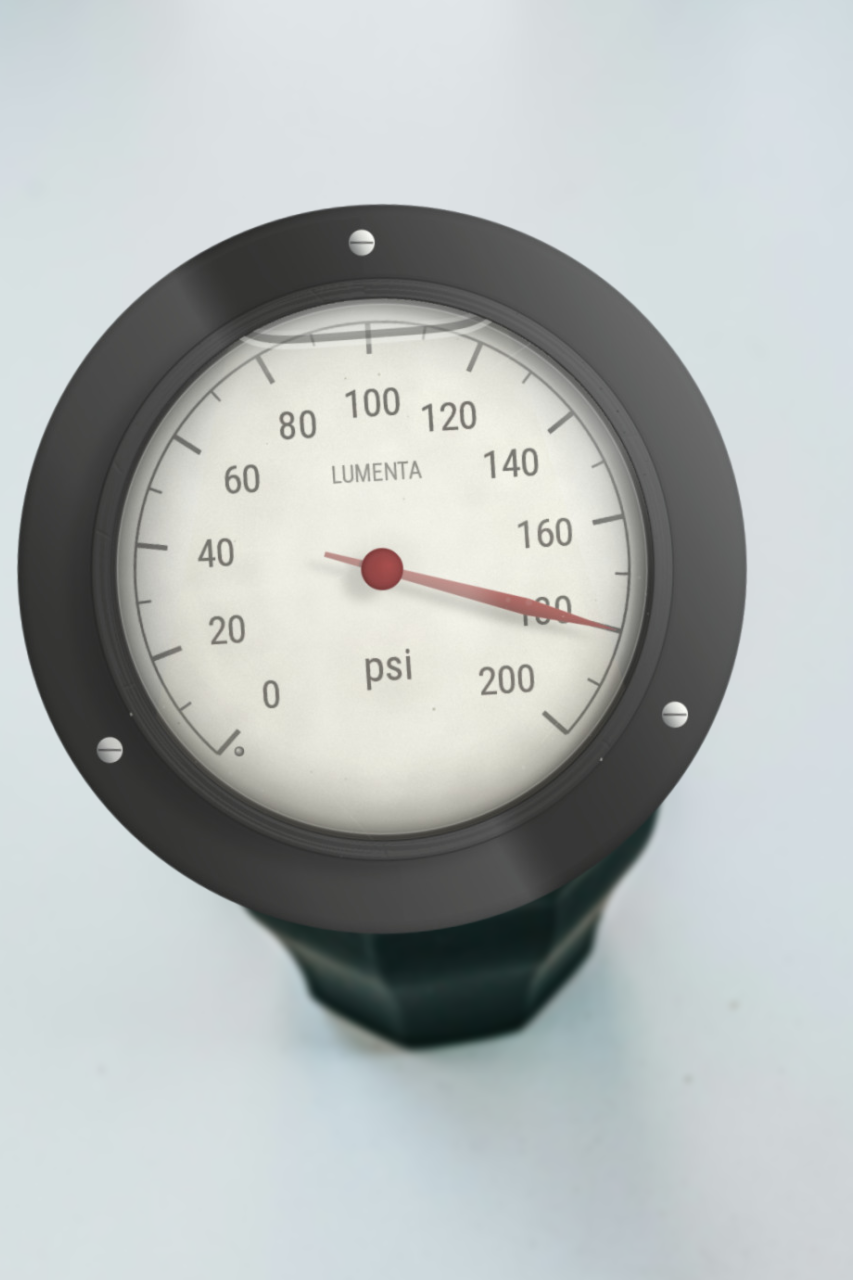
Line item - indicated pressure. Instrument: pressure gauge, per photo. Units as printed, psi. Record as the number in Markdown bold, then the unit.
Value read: **180** psi
